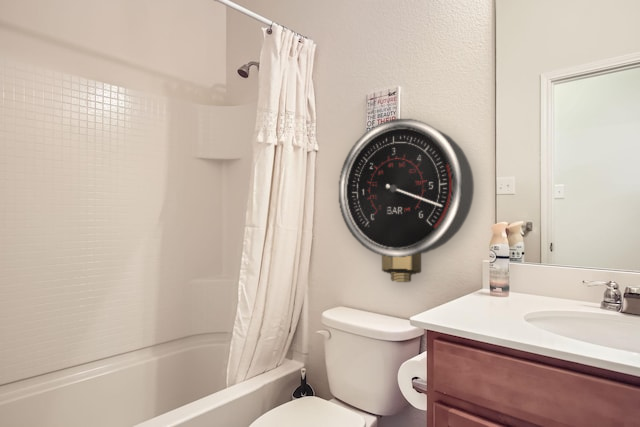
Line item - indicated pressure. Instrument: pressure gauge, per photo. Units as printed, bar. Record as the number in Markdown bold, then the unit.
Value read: **5.5** bar
